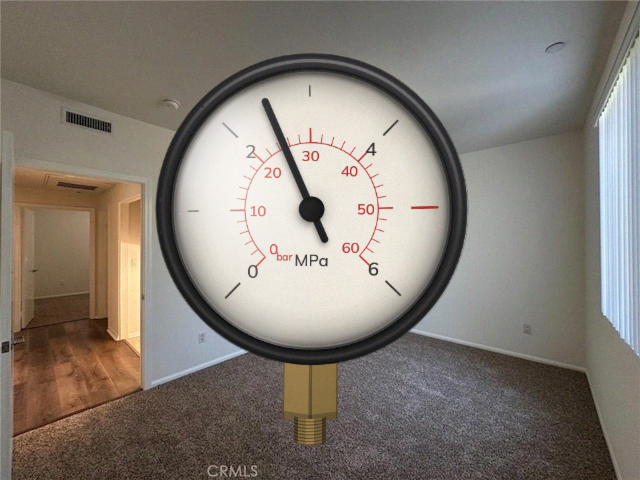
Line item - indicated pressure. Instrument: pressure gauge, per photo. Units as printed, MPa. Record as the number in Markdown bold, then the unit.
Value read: **2.5** MPa
